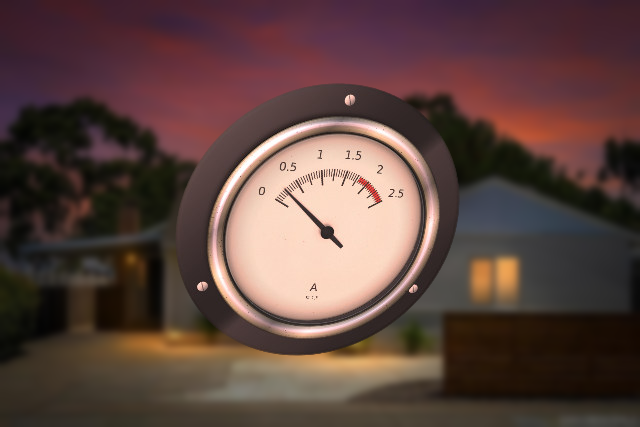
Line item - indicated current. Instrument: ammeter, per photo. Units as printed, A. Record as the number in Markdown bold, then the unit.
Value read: **0.25** A
